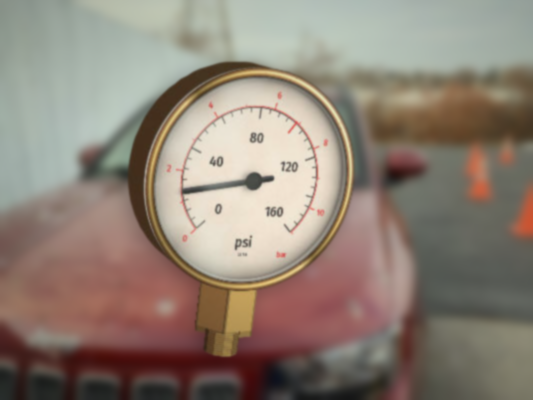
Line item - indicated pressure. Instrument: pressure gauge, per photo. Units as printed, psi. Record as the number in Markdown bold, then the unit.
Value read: **20** psi
